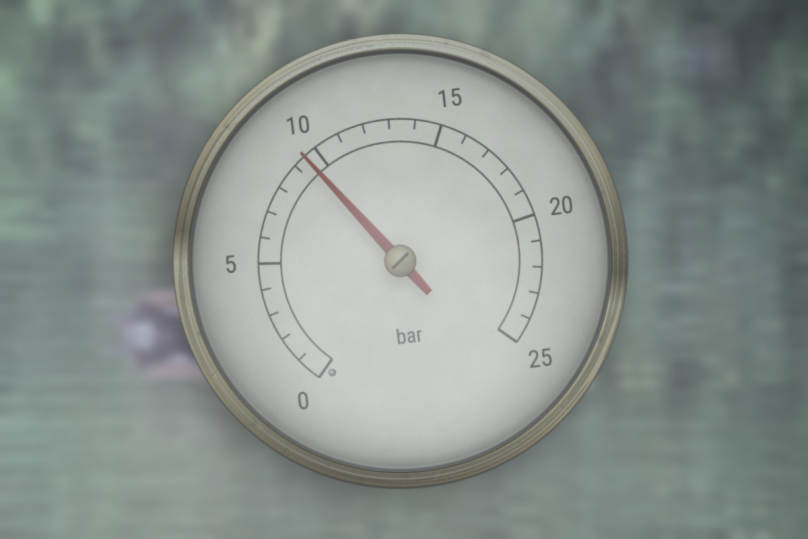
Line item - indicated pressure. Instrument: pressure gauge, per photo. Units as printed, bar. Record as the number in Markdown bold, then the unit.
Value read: **9.5** bar
